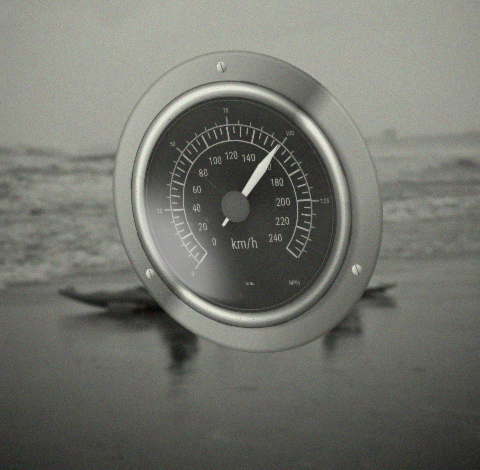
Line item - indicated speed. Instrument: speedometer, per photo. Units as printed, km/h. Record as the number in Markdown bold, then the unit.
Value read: **160** km/h
